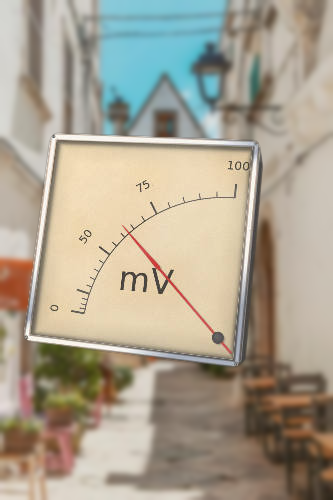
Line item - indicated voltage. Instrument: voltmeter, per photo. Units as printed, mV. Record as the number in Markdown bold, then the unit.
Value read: **62.5** mV
